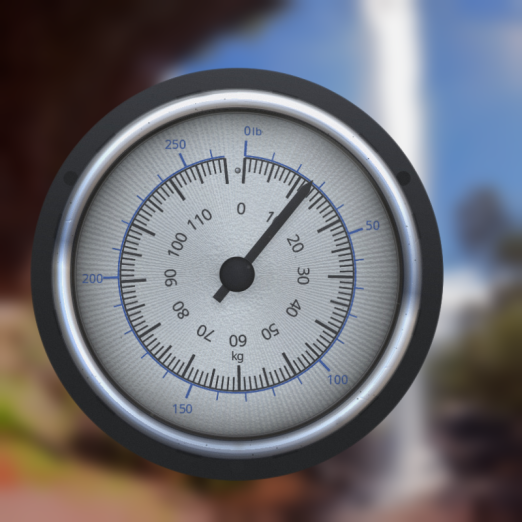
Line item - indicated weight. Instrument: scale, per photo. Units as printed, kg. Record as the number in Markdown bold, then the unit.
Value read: **12** kg
